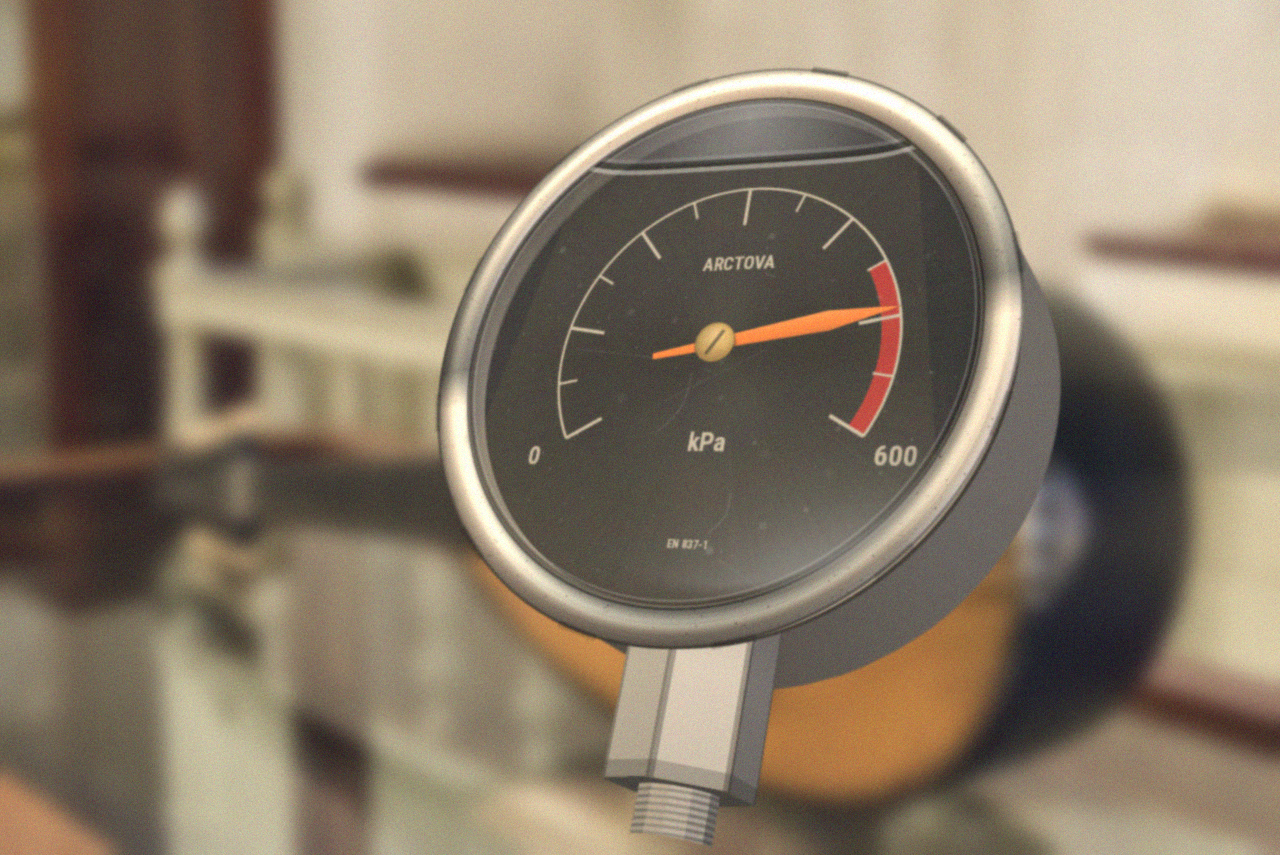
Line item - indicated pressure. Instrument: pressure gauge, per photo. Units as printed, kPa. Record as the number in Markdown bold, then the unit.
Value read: **500** kPa
